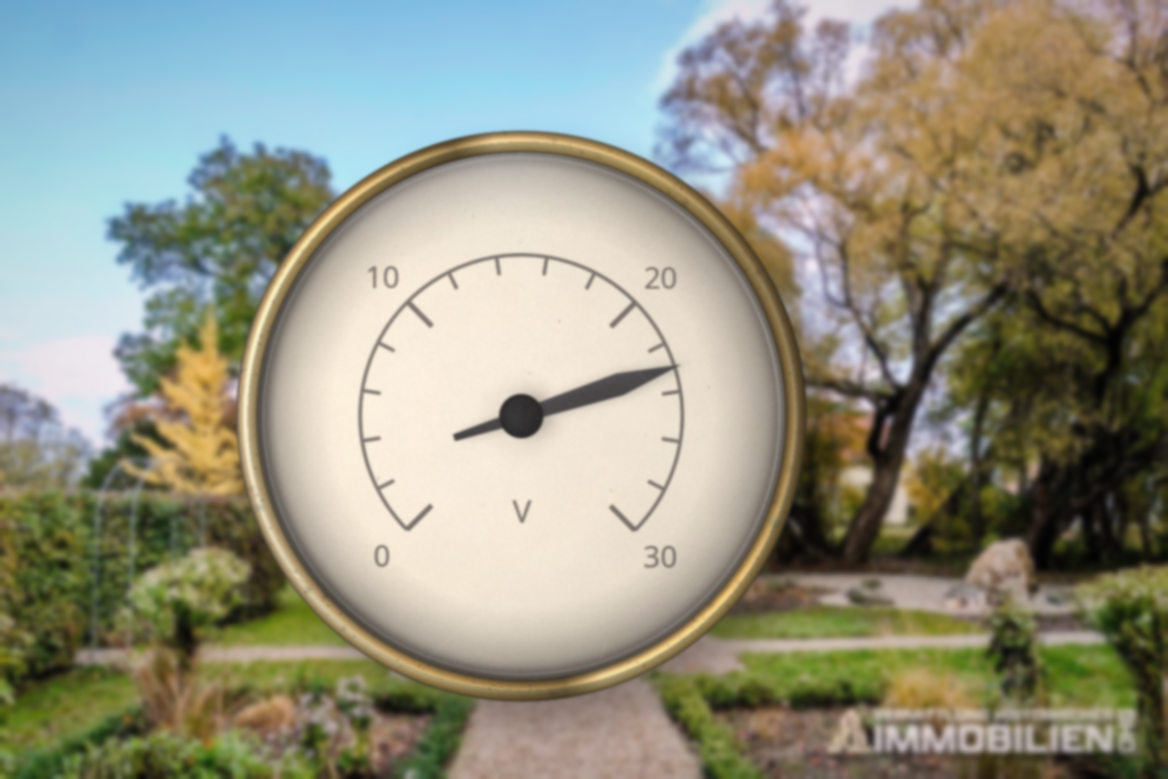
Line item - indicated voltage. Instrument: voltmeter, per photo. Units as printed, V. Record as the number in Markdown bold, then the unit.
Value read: **23** V
